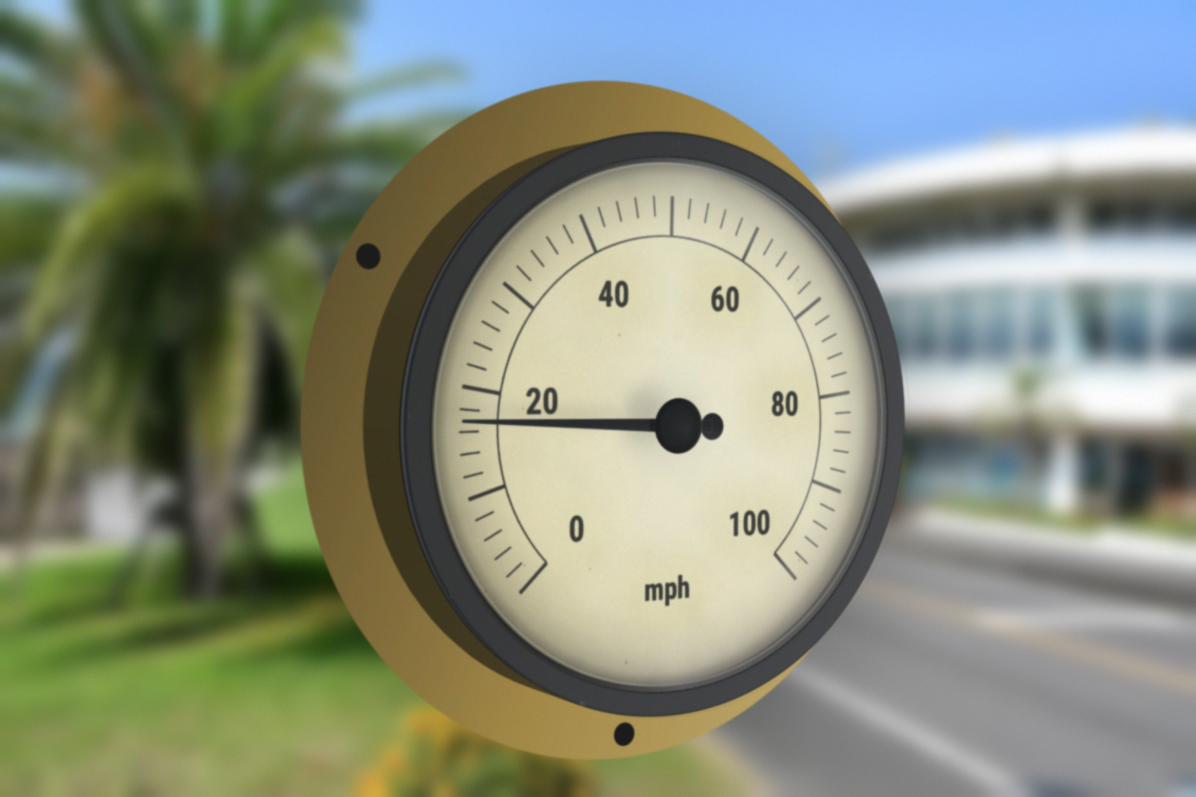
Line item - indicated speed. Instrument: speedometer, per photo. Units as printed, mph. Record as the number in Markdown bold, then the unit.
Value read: **17** mph
